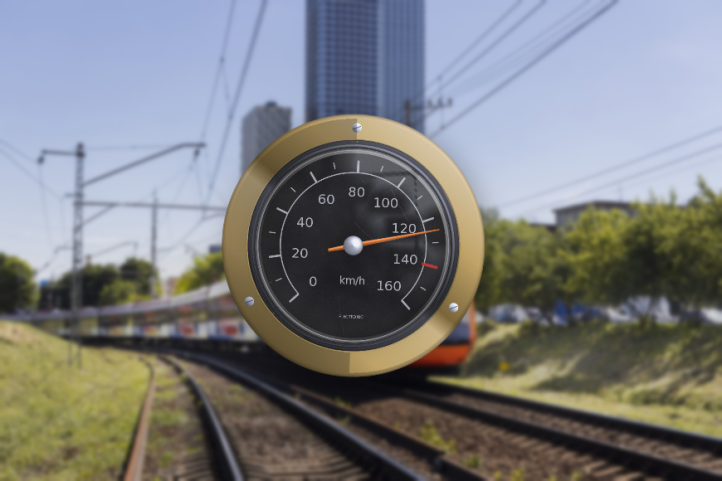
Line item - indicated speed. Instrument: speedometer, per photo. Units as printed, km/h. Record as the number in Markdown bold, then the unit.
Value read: **125** km/h
